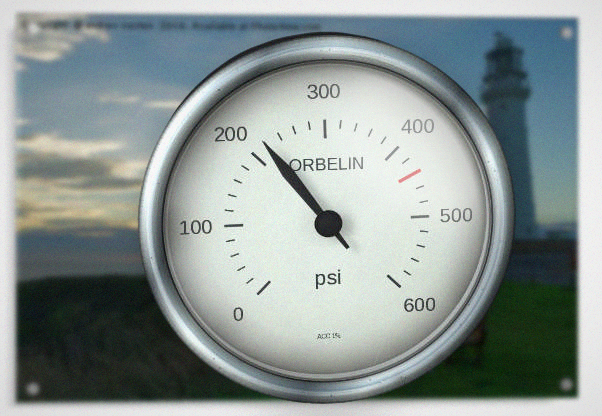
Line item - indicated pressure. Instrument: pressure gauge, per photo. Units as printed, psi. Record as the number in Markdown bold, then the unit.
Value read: **220** psi
